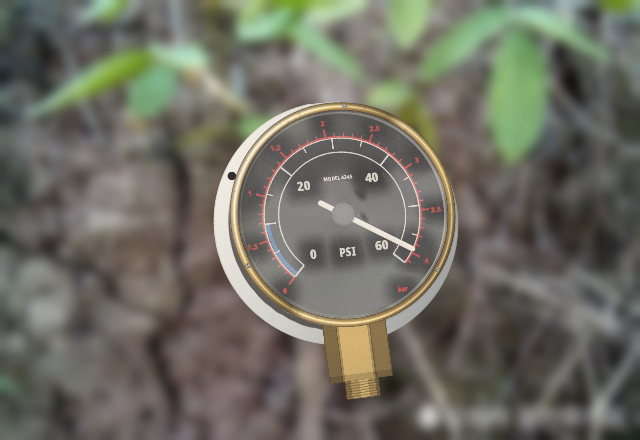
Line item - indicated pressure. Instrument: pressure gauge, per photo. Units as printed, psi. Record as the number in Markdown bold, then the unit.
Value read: **57.5** psi
